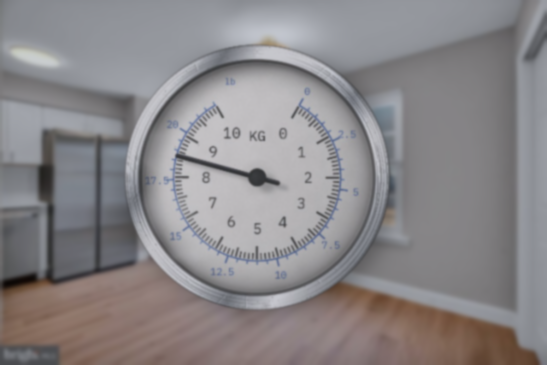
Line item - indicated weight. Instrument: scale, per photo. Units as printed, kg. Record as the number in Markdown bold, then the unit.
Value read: **8.5** kg
